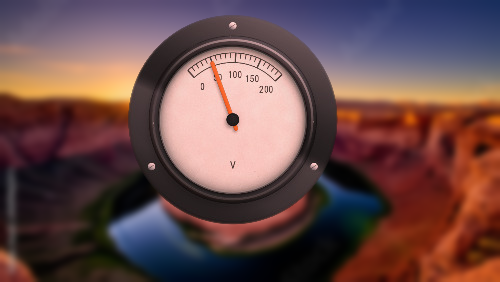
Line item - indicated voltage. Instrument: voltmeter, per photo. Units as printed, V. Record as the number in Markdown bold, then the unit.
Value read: **50** V
